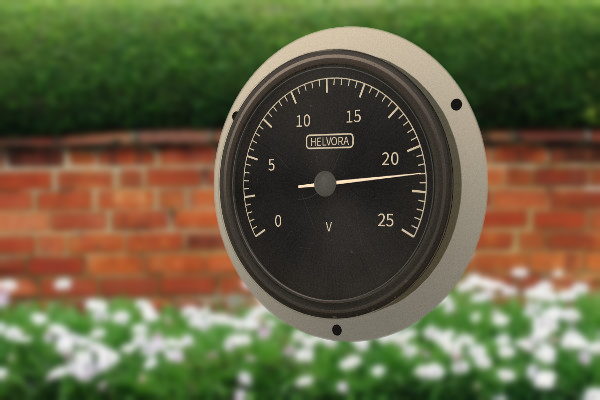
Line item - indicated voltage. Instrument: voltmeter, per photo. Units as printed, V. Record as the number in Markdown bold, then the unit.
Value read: **21.5** V
